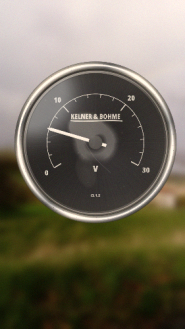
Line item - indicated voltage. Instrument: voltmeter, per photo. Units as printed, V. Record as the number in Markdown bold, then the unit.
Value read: **6** V
